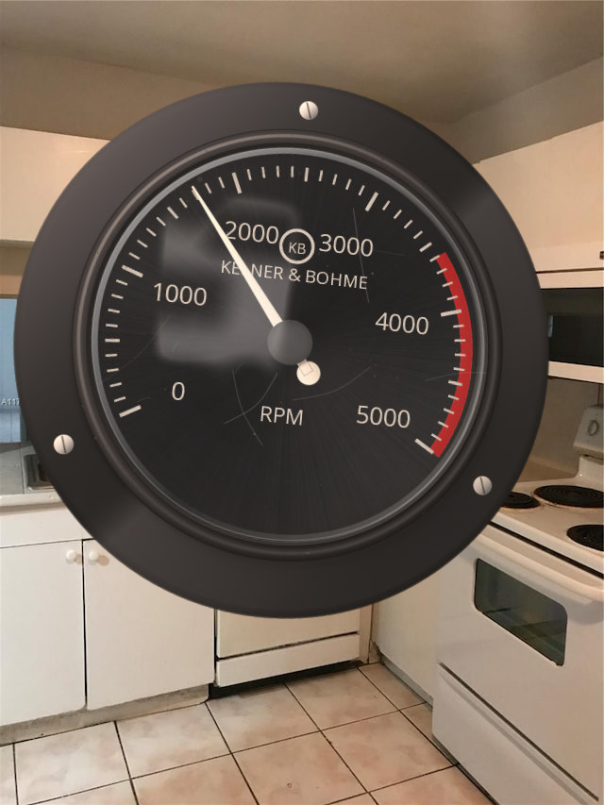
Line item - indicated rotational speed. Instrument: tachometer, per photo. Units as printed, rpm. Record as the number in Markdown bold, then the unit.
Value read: **1700** rpm
